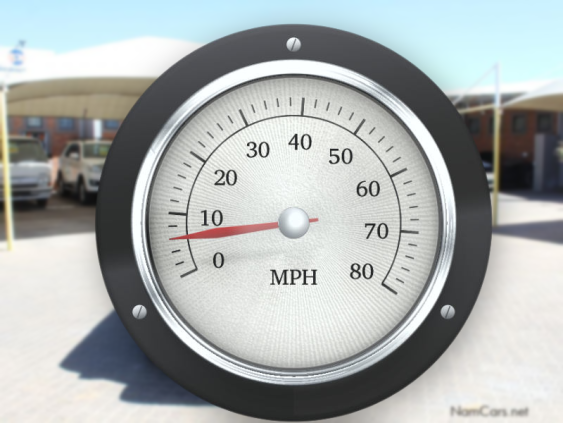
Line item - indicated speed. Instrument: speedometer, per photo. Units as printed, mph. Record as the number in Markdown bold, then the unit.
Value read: **6** mph
